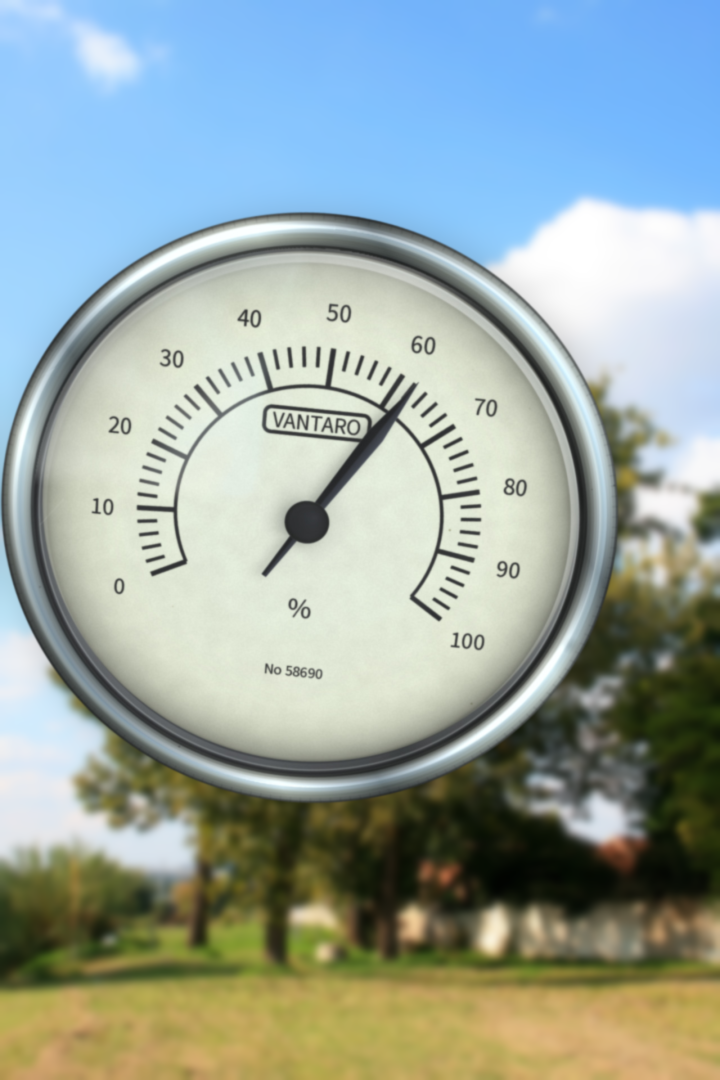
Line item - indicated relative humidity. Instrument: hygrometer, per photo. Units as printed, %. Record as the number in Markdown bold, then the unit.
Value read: **62** %
